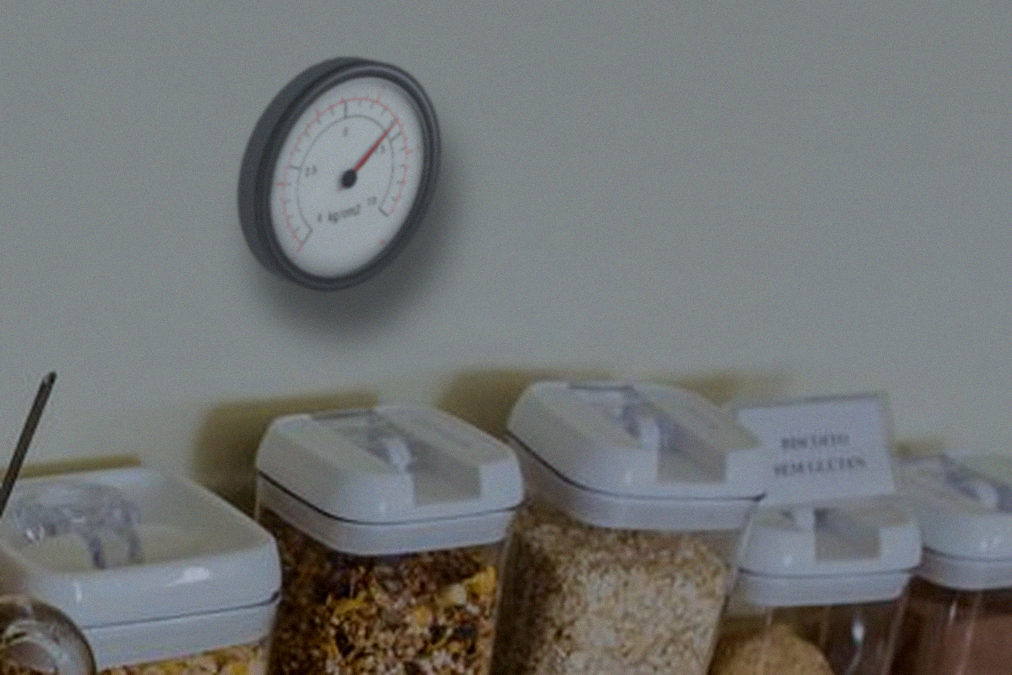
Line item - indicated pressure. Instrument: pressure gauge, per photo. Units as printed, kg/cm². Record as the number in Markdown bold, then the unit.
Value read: **7** kg/cm²
